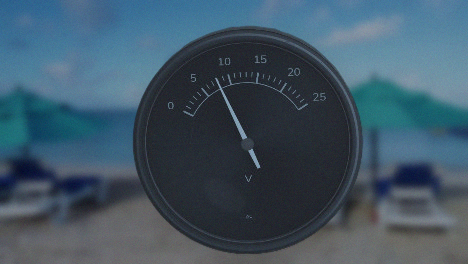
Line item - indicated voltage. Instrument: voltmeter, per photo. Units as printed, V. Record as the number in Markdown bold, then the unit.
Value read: **8** V
